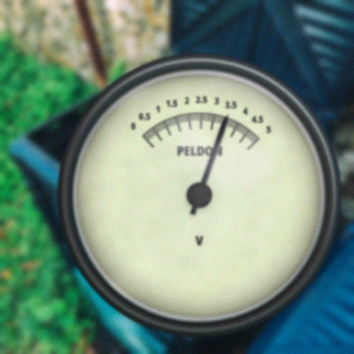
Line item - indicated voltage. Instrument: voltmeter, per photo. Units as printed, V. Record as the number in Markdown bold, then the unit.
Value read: **3.5** V
